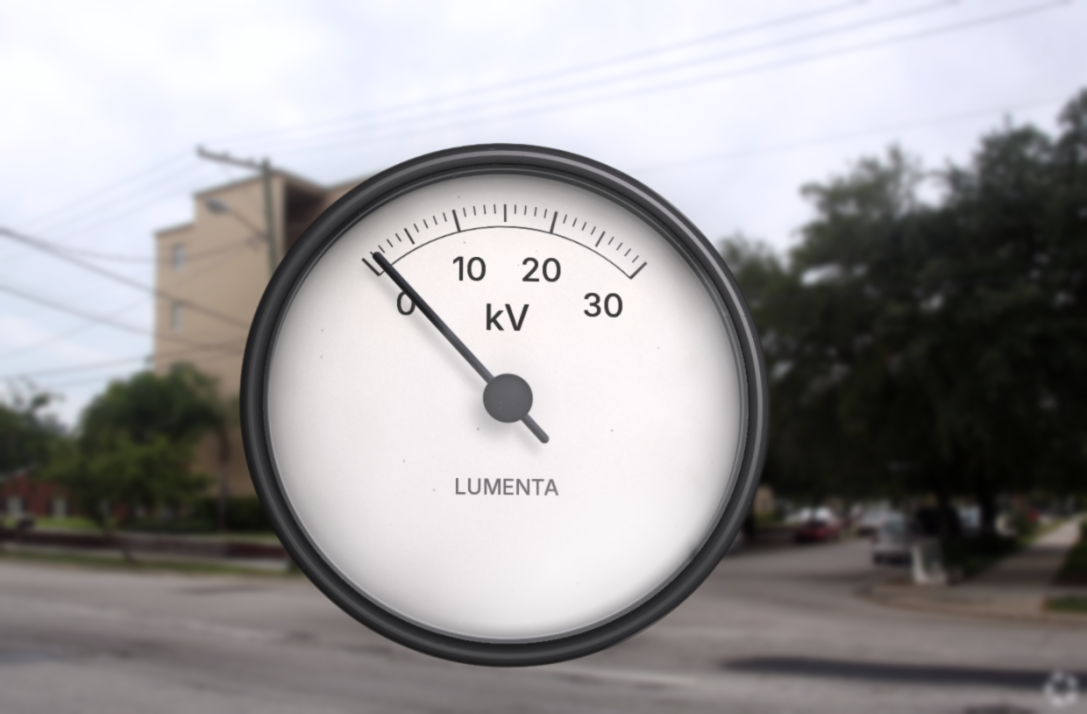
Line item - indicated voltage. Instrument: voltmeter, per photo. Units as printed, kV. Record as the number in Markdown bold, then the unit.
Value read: **1** kV
